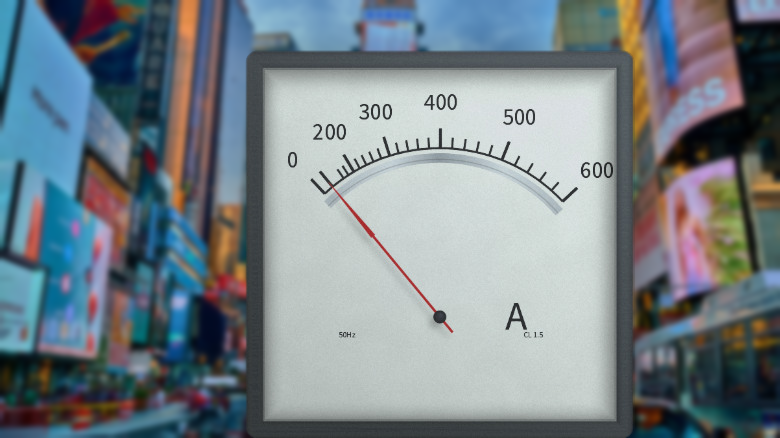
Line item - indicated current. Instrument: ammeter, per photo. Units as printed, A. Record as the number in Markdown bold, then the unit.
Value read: **100** A
